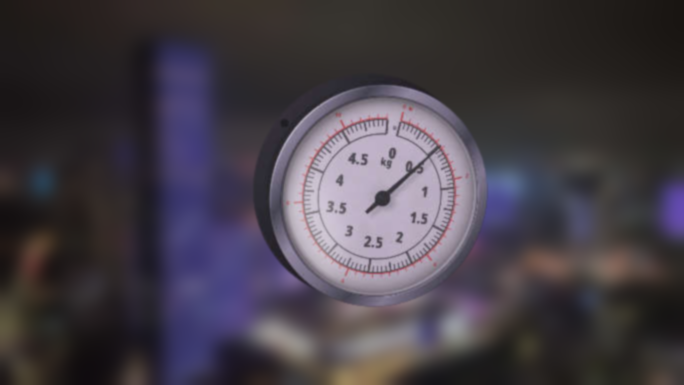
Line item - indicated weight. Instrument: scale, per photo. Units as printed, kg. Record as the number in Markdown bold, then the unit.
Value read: **0.5** kg
